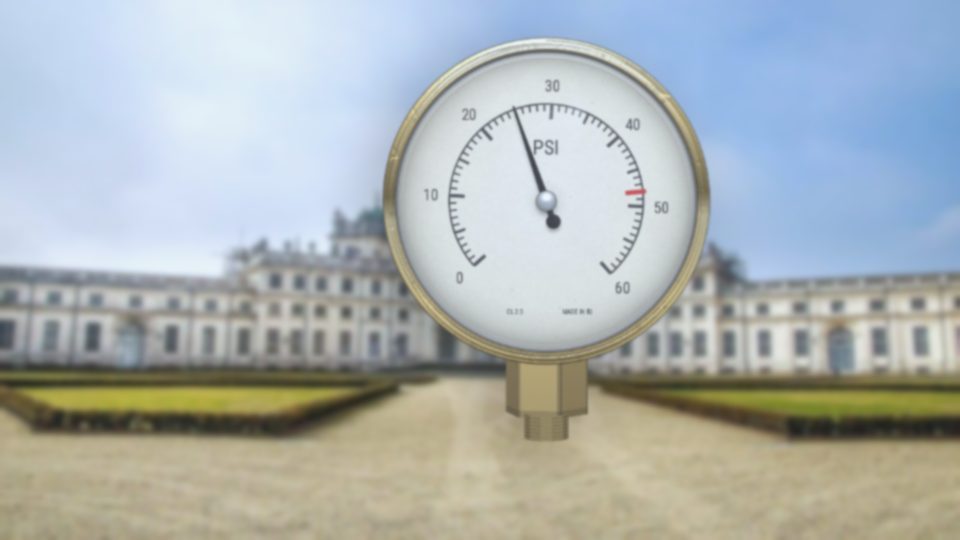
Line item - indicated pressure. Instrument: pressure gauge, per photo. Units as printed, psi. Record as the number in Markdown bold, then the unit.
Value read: **25** psi
